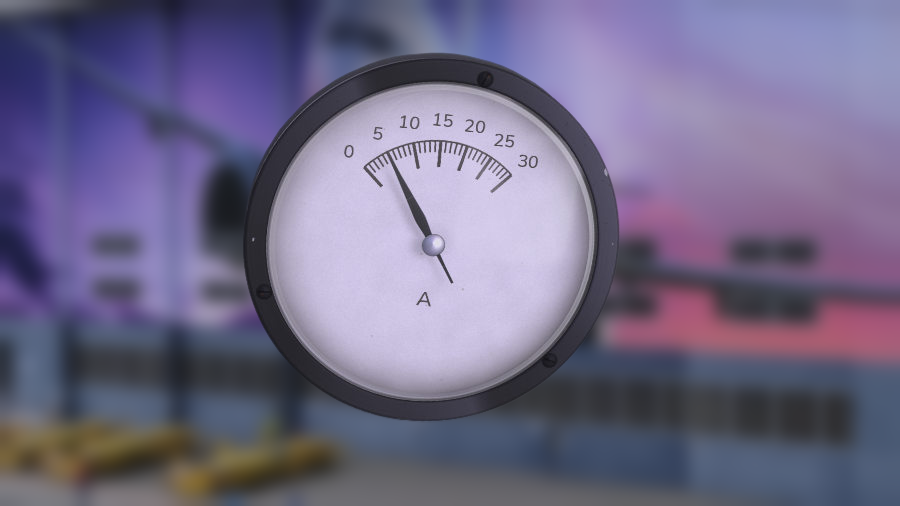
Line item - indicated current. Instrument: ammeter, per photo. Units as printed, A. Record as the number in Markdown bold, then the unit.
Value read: **5** A
